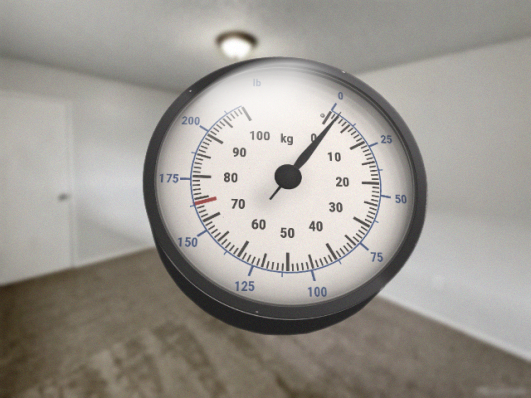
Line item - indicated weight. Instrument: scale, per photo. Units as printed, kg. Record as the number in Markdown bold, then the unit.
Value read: **2** kg
